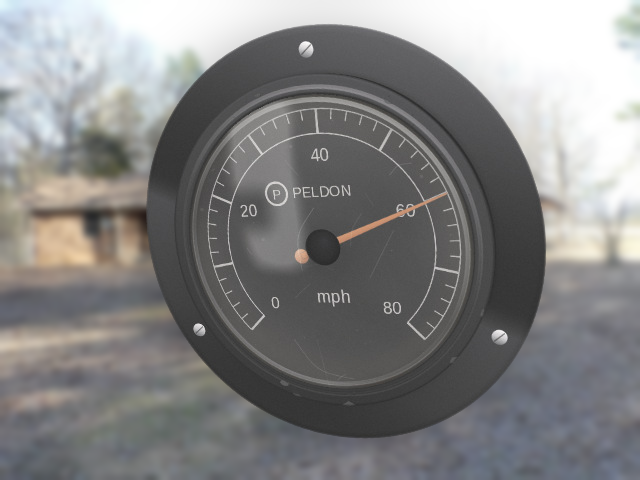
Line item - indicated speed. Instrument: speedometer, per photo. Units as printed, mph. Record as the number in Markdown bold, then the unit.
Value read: **60** mph
